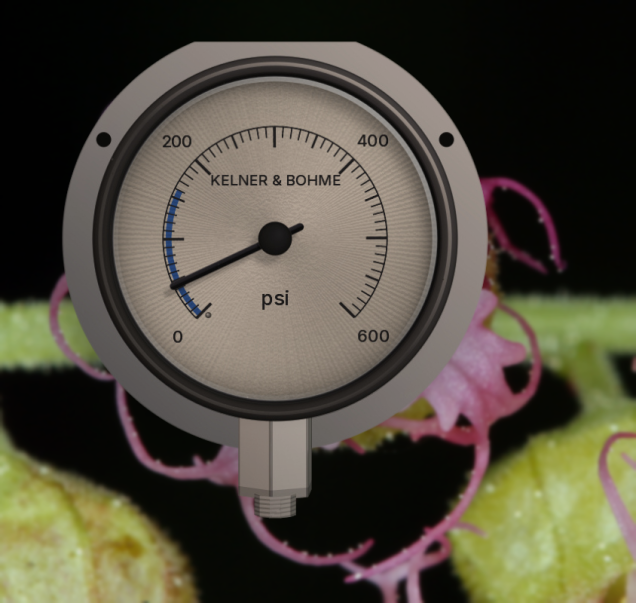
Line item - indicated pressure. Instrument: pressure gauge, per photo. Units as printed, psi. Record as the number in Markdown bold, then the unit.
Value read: **45** psi
